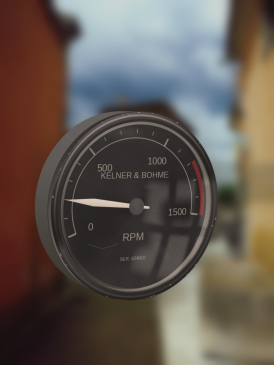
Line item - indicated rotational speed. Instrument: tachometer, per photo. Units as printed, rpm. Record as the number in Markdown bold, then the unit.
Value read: **200** rpm
